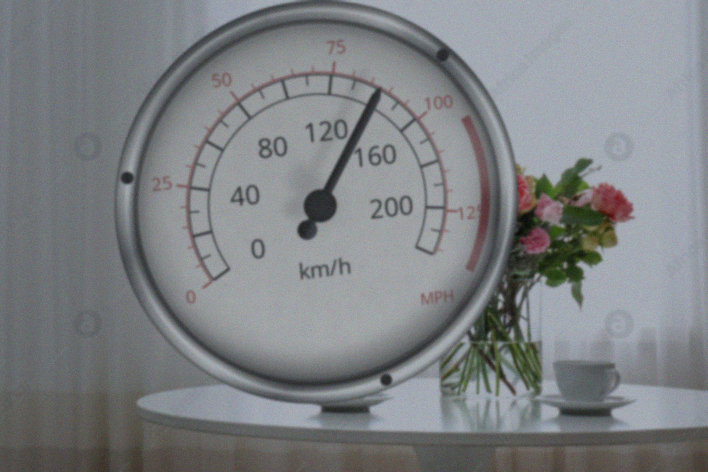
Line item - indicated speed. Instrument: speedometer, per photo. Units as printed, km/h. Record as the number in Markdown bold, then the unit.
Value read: **140** km/h
